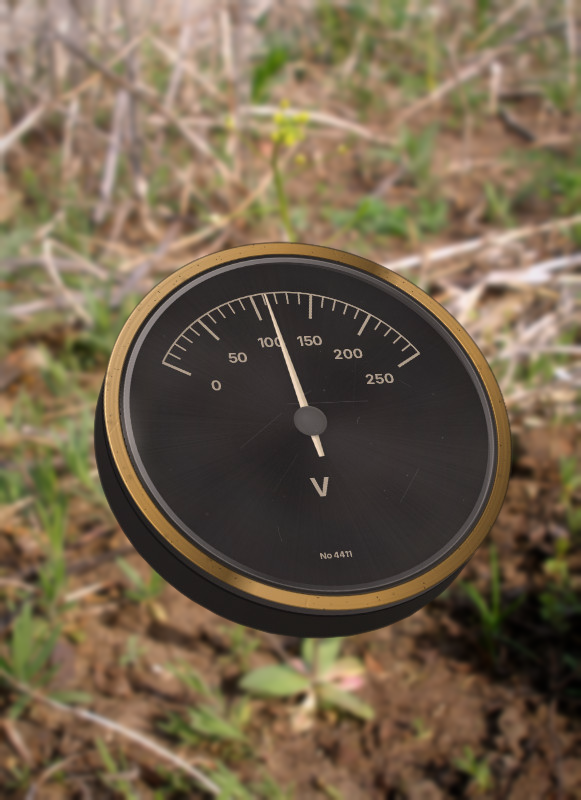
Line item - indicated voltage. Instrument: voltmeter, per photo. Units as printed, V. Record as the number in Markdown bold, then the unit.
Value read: **110** V
